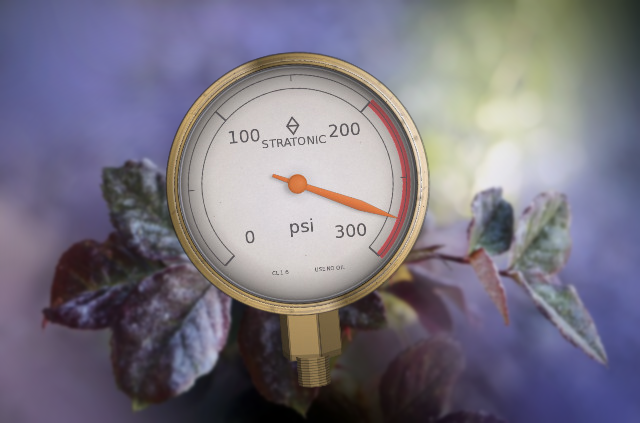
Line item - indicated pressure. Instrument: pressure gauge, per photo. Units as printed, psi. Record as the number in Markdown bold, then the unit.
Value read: **275** psi
